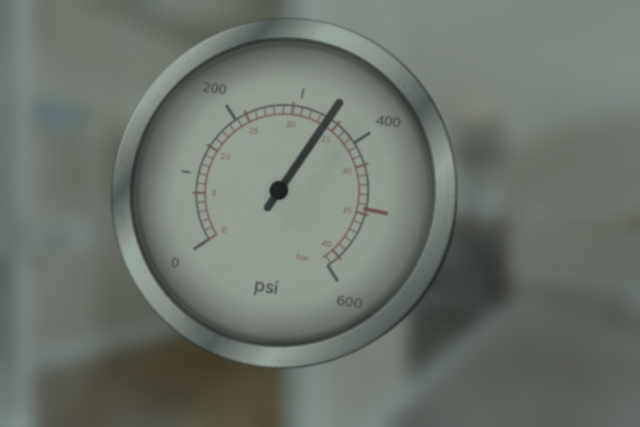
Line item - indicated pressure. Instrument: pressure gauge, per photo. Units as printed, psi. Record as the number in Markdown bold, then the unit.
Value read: **350** psi
